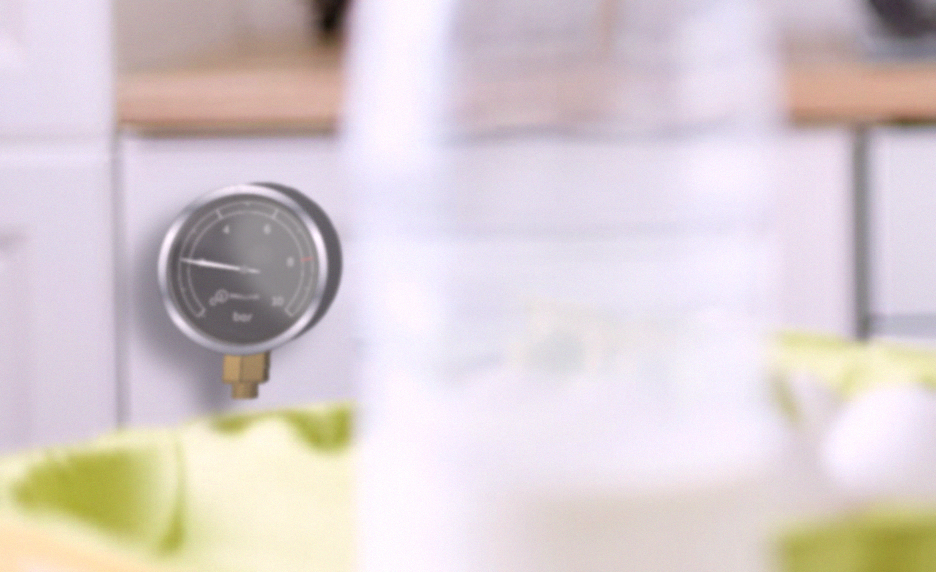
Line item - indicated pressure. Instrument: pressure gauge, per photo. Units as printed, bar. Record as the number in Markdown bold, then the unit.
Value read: **2** bar
